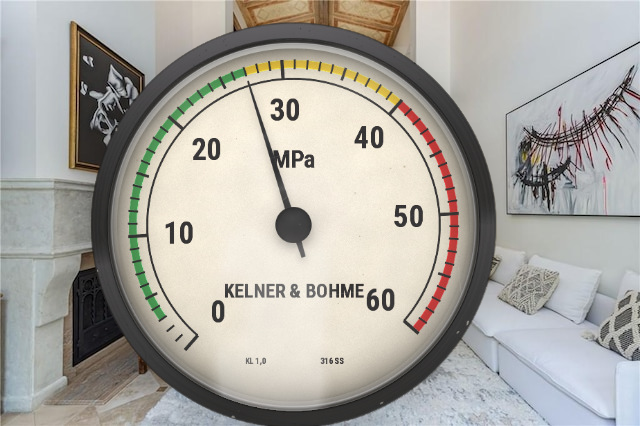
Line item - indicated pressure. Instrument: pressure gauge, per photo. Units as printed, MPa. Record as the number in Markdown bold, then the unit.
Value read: **27** MPa
